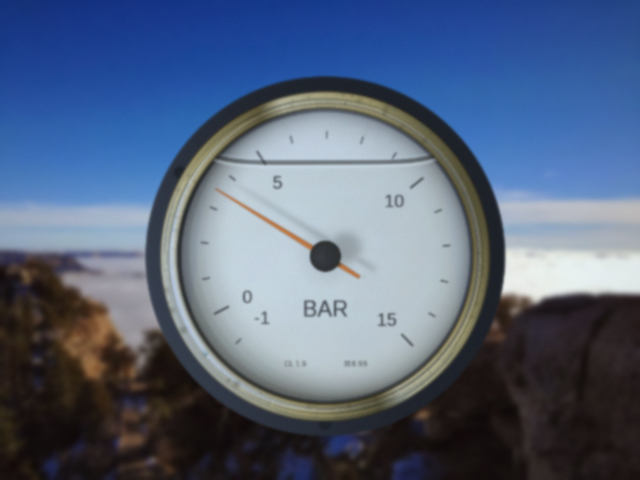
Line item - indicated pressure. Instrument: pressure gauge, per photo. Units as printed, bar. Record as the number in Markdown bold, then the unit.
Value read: **3.5** bar
